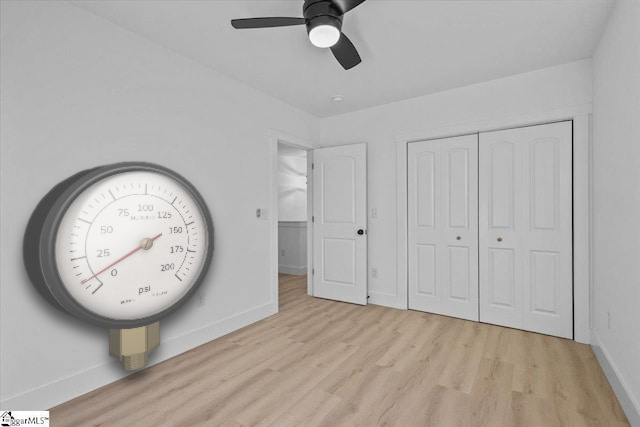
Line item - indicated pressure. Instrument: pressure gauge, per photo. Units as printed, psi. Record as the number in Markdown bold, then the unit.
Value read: **10** psi
